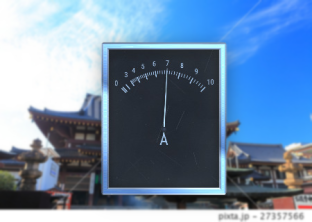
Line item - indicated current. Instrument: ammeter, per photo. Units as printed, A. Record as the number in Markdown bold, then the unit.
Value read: **7** A
